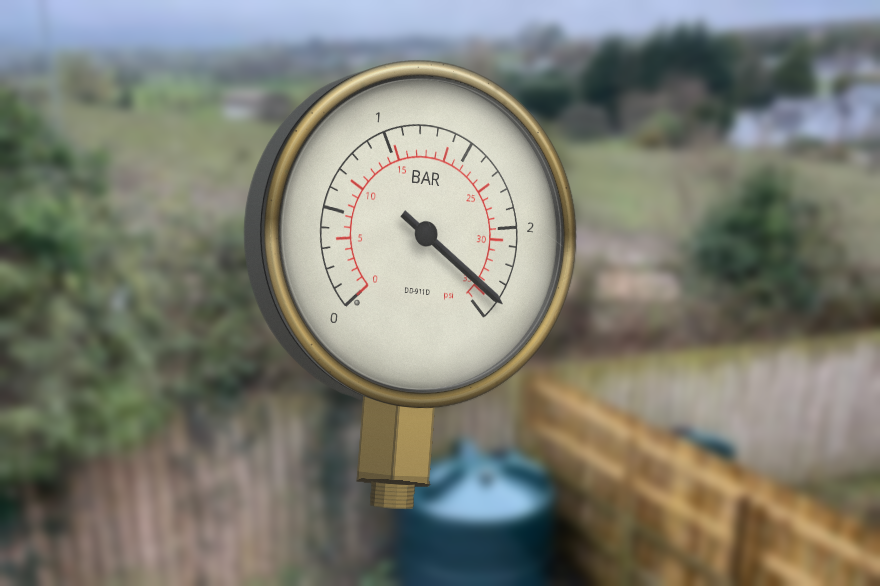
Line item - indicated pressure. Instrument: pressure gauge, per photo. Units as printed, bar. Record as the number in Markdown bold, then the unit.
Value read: **2.4** bar
